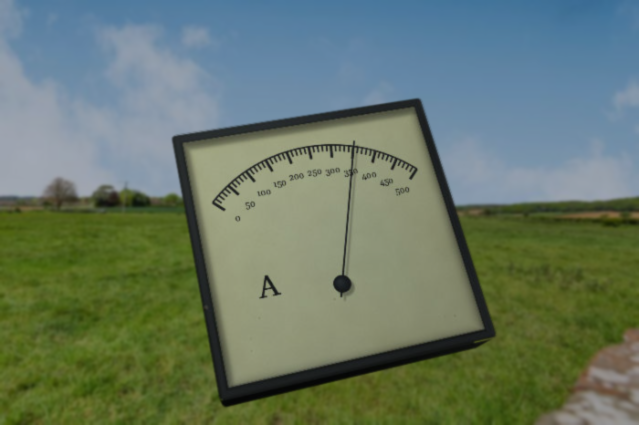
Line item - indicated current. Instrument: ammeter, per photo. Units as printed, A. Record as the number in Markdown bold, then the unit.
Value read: **350** A
